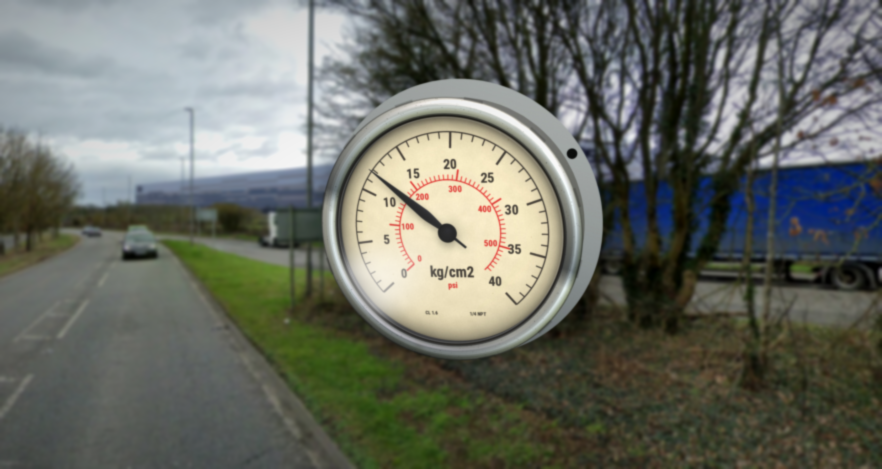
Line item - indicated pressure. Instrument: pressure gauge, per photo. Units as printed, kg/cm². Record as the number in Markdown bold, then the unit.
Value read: **12** kg/cm²
